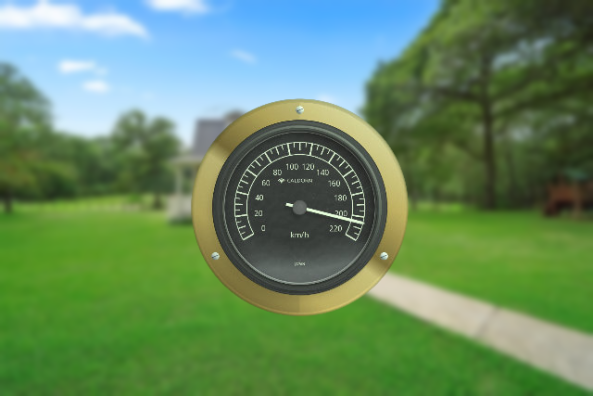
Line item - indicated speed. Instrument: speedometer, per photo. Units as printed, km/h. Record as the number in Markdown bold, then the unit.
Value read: **205** km/h
